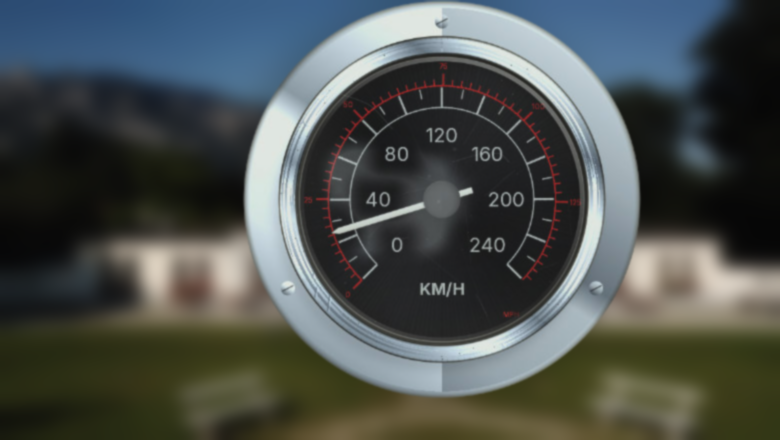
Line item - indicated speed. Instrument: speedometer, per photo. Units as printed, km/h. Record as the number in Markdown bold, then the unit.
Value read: **25** km/h
